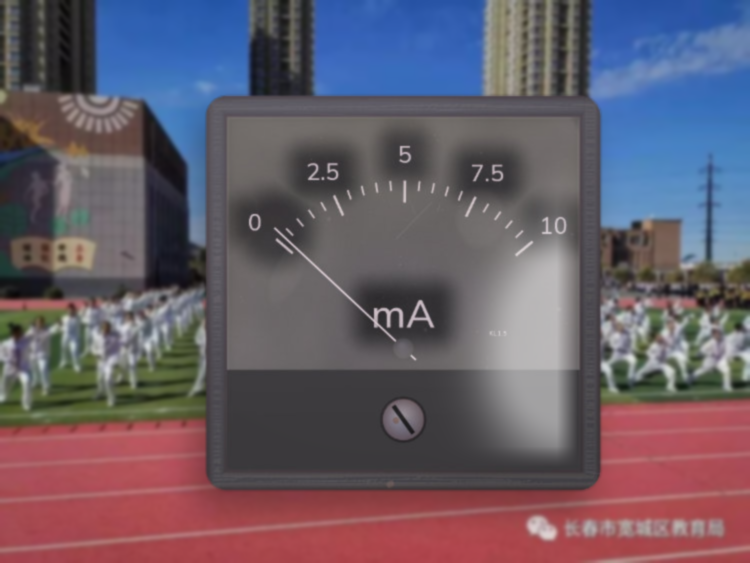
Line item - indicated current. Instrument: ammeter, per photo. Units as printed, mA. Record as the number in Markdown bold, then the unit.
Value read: **0.25** mA
